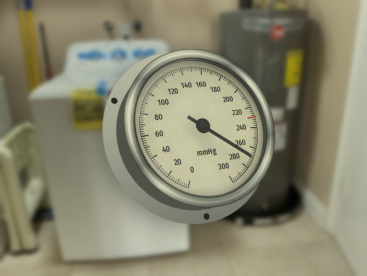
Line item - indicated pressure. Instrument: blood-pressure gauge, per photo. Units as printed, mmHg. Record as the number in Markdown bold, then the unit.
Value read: **270** mmHg
